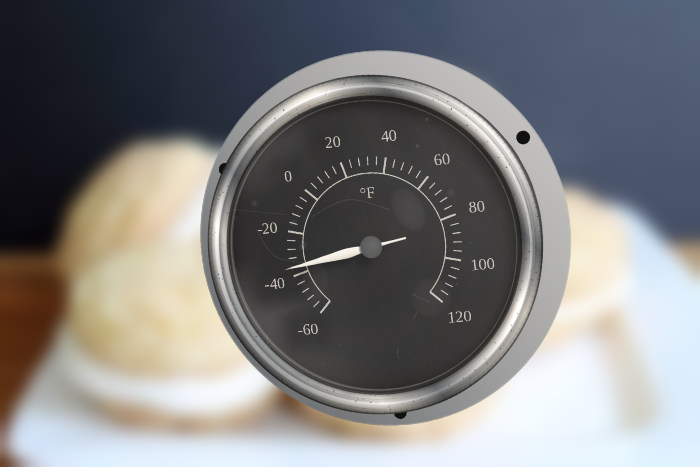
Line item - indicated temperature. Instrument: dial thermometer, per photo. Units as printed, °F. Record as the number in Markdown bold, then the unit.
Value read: **-36** °F
